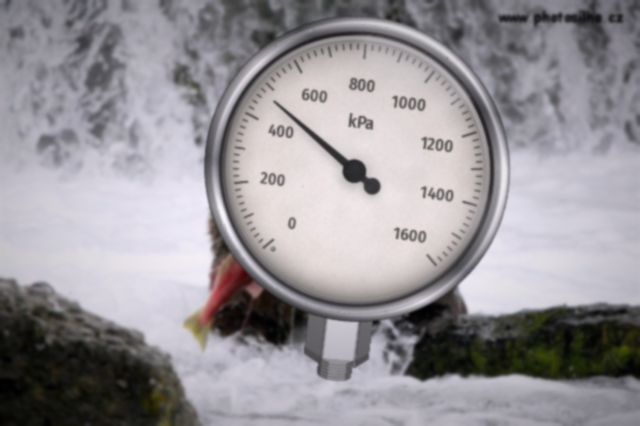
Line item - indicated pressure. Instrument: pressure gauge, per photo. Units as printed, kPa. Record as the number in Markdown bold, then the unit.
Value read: **480** kPa
